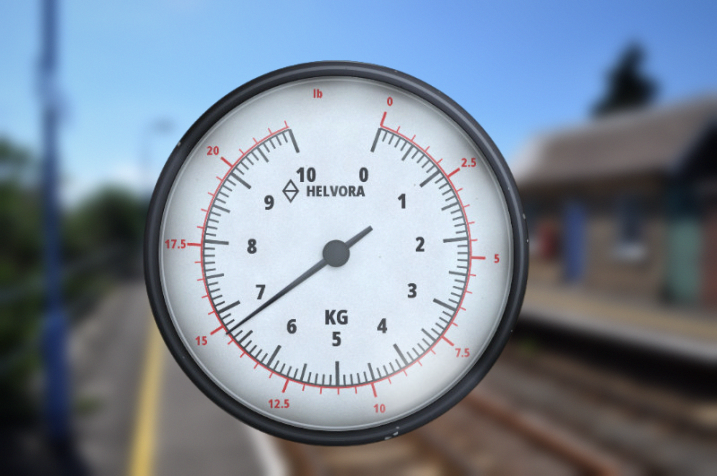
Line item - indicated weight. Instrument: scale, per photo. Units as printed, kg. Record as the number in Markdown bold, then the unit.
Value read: **6.7** kg
